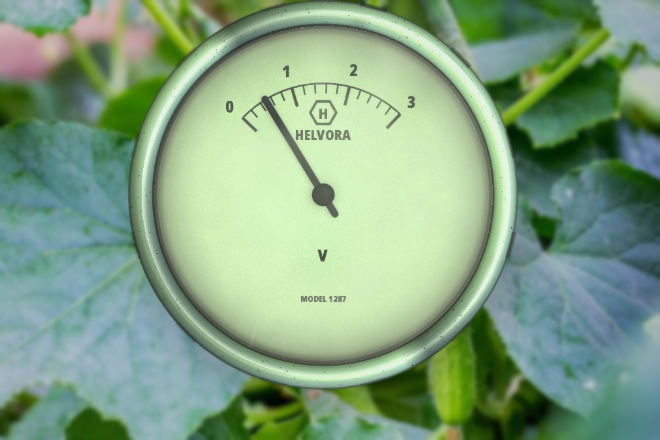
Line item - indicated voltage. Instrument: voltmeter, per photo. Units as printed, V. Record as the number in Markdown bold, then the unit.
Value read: **0.5** V
